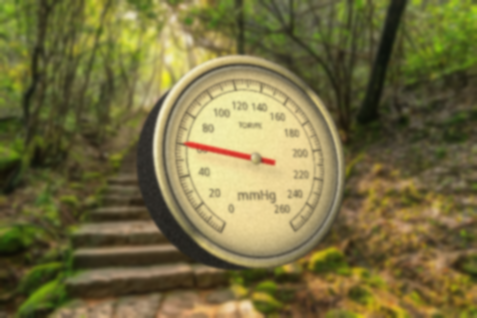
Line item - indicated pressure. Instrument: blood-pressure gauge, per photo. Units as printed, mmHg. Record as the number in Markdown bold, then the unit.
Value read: **60** mmHg
